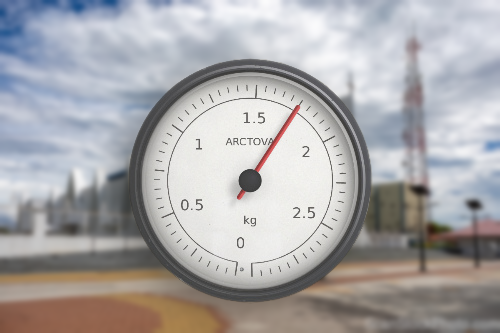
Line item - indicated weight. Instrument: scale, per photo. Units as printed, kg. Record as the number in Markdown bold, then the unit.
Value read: **1.75** kg
